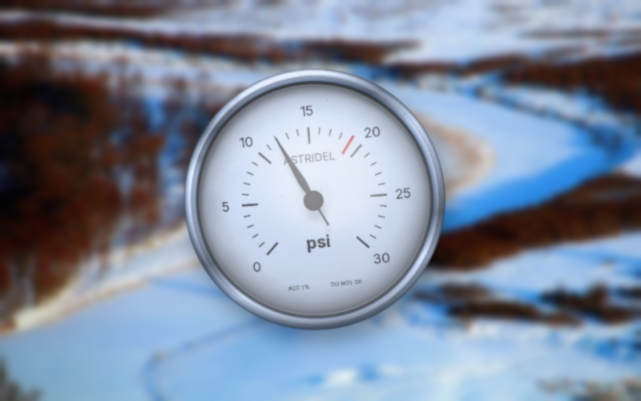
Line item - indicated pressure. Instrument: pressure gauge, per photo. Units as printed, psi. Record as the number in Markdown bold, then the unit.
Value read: **12** psi
